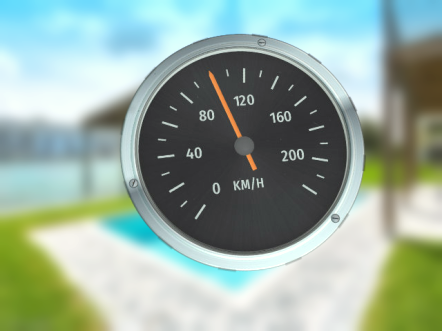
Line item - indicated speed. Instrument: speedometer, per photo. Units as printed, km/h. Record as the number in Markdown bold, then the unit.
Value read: **100** km/h
